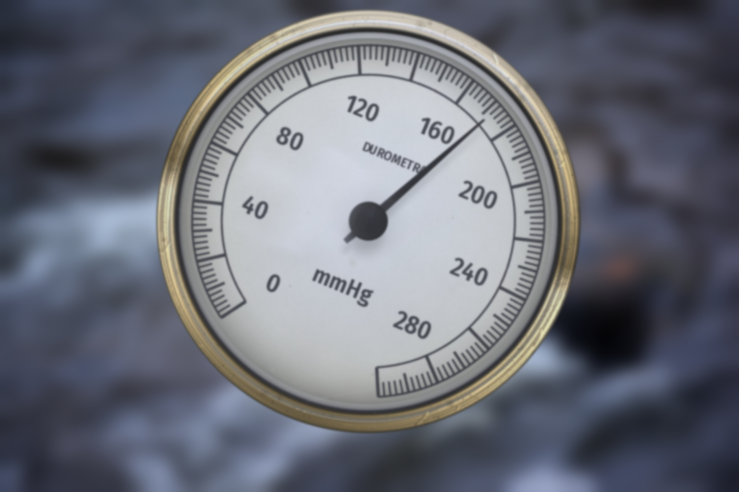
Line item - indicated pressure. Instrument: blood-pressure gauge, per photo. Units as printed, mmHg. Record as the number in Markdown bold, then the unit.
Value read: **172** mmHg
